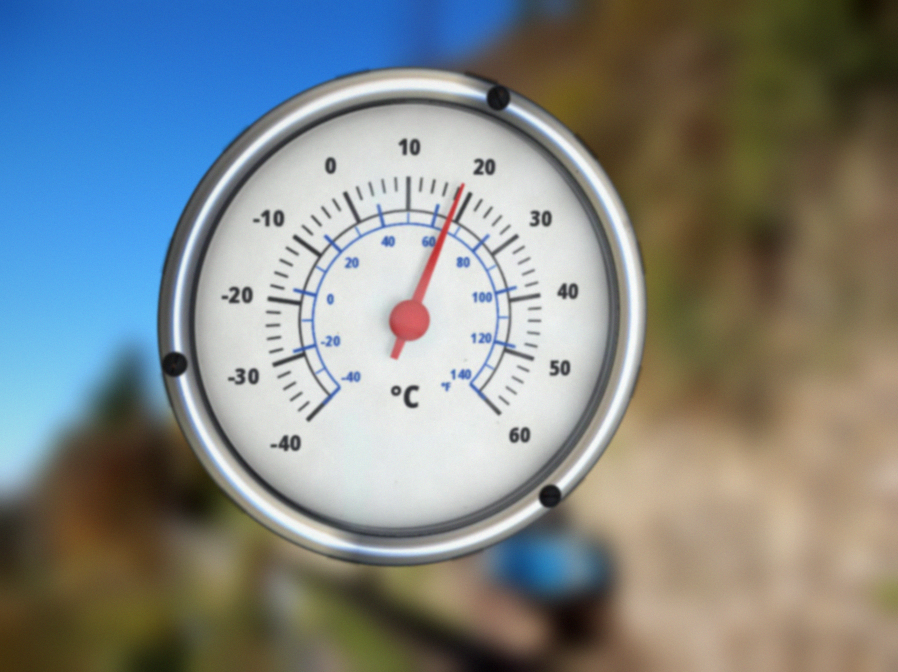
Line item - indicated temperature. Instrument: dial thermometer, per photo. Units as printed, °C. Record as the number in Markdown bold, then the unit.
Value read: **18** °C
